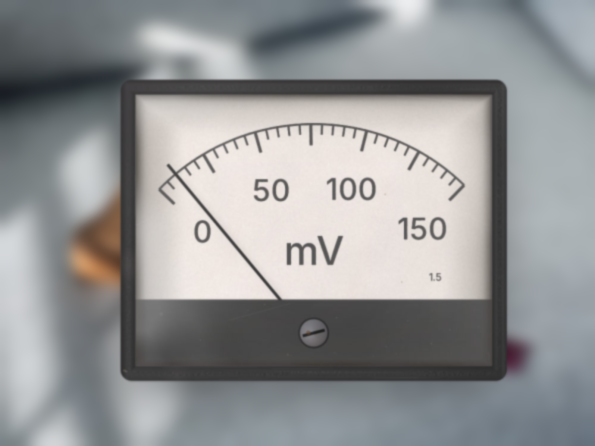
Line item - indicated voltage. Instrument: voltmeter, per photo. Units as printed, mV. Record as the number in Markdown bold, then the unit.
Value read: **10** mV
